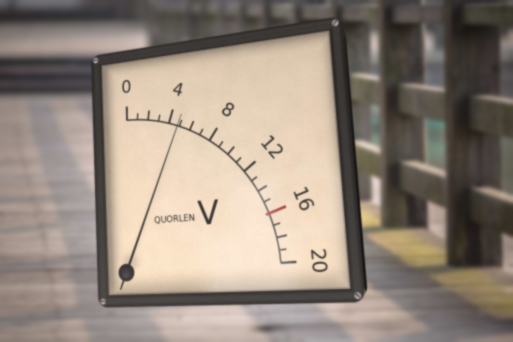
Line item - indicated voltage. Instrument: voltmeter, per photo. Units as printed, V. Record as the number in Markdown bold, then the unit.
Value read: **5** V
